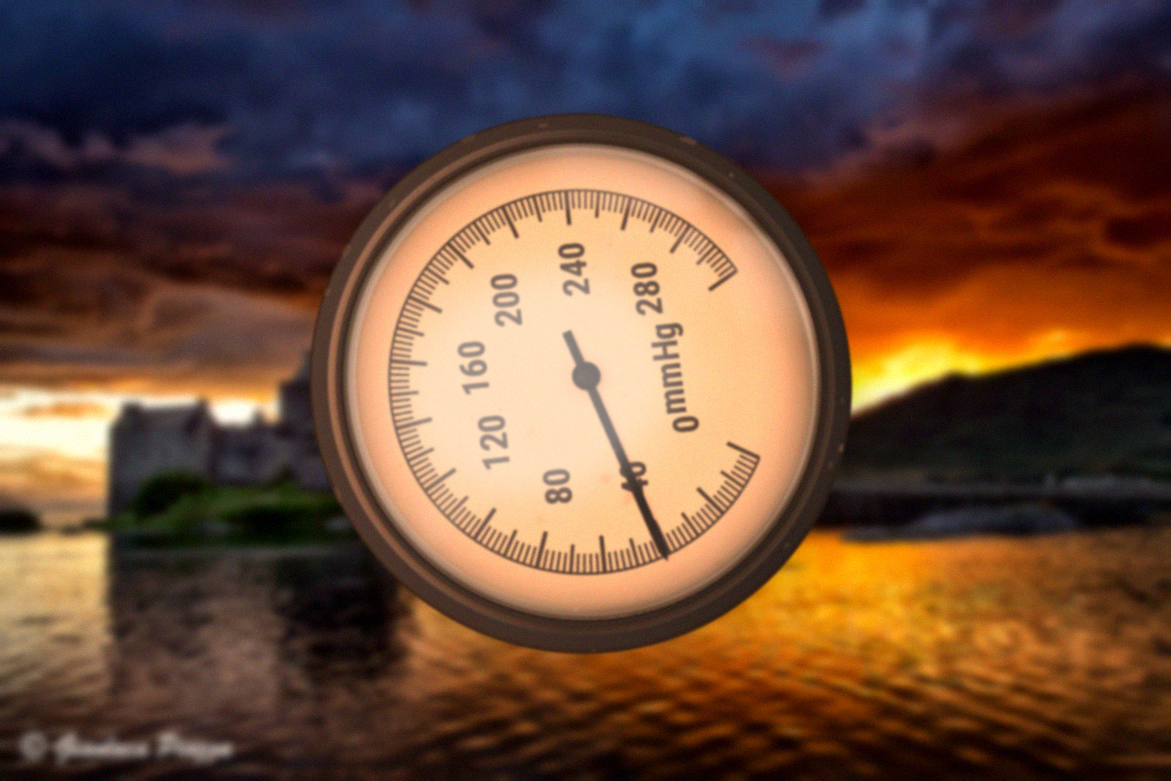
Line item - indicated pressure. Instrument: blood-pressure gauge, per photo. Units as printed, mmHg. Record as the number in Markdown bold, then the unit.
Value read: **42** mmHg
